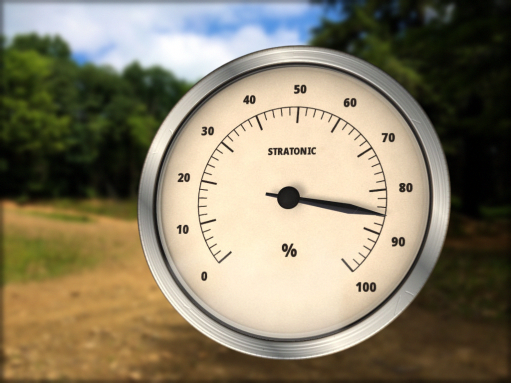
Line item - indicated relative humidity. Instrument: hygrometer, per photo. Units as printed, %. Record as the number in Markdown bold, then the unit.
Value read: **86** %
